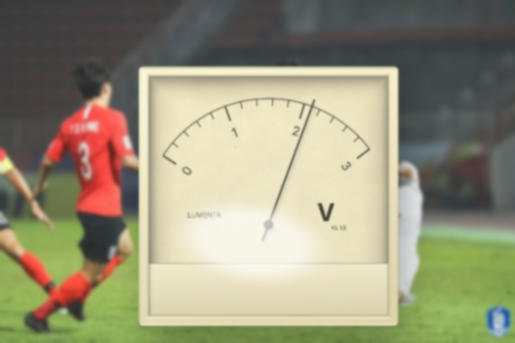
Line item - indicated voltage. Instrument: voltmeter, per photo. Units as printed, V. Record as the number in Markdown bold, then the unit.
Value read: **2.1** V
